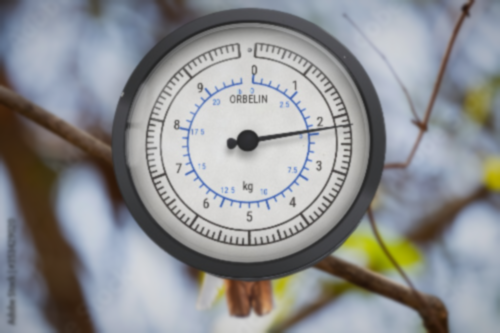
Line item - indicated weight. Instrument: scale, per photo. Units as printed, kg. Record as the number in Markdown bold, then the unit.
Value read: **2.2** kg
